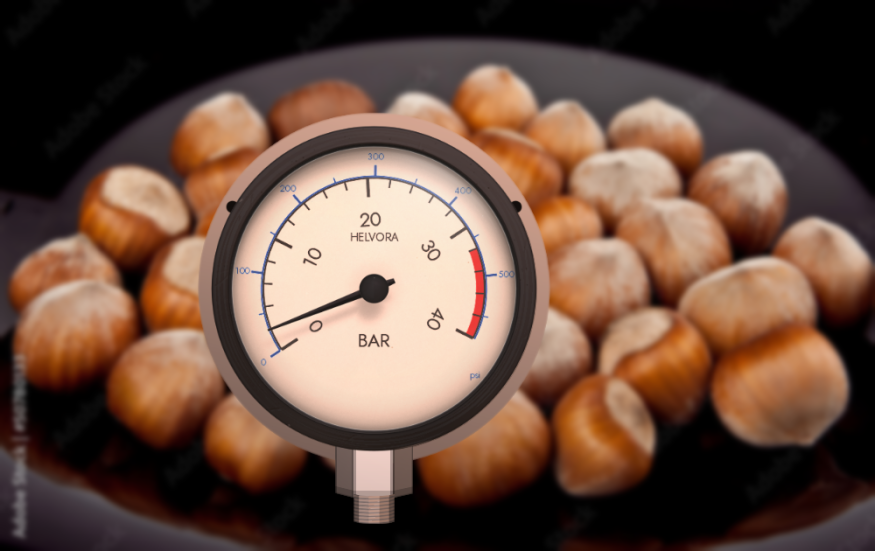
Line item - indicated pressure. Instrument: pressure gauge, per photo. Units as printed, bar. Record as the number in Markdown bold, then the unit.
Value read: **2** bar
